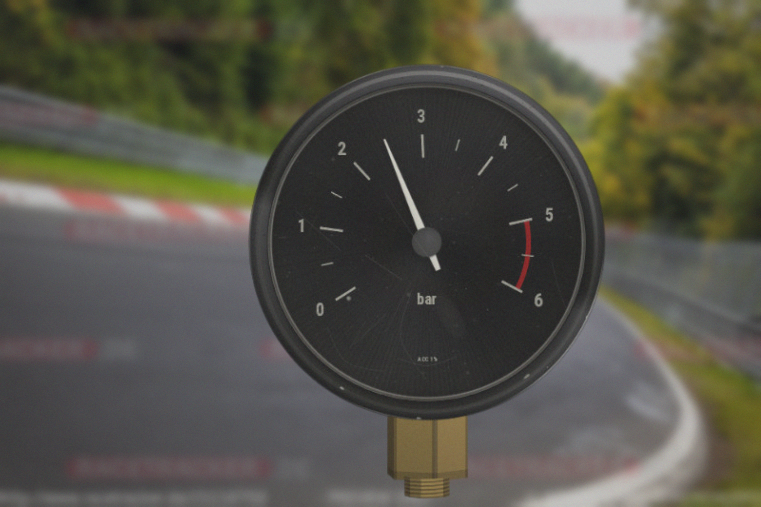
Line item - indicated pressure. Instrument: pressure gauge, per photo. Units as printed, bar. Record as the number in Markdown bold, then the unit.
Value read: **2.5** bar
